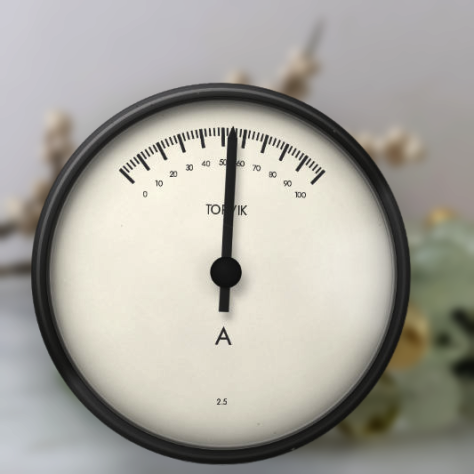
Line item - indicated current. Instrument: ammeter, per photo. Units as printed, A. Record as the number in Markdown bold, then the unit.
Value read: **54** A
